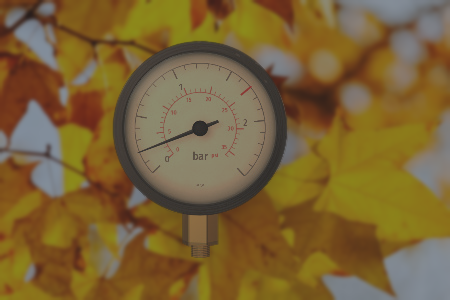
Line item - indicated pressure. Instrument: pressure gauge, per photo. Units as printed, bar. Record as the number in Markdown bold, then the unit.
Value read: **0.2** bar
